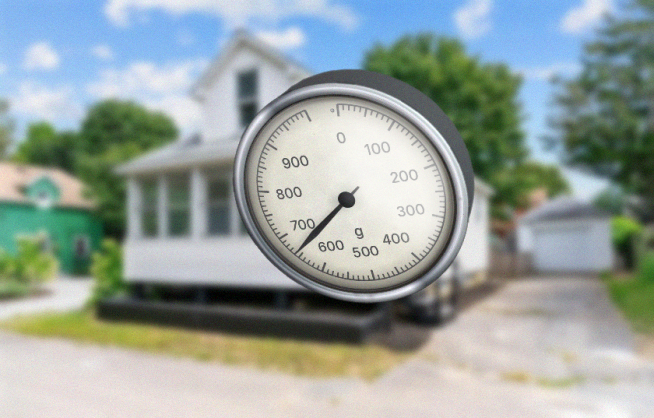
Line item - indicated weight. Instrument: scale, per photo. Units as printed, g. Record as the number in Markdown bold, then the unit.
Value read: **660** g
